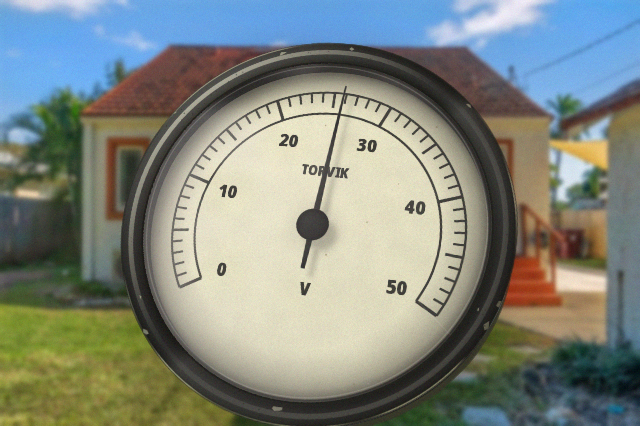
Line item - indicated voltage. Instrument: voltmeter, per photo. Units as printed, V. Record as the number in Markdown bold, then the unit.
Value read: **26** V
